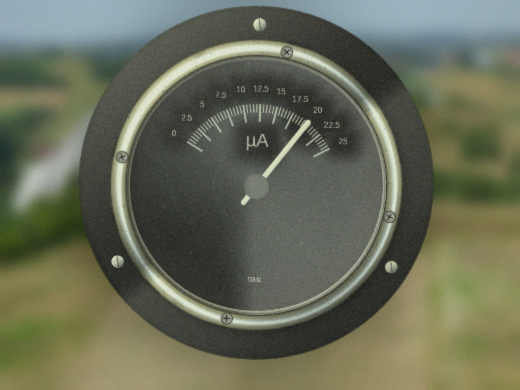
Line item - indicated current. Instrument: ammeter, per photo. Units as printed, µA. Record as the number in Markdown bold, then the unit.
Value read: **20** µA
